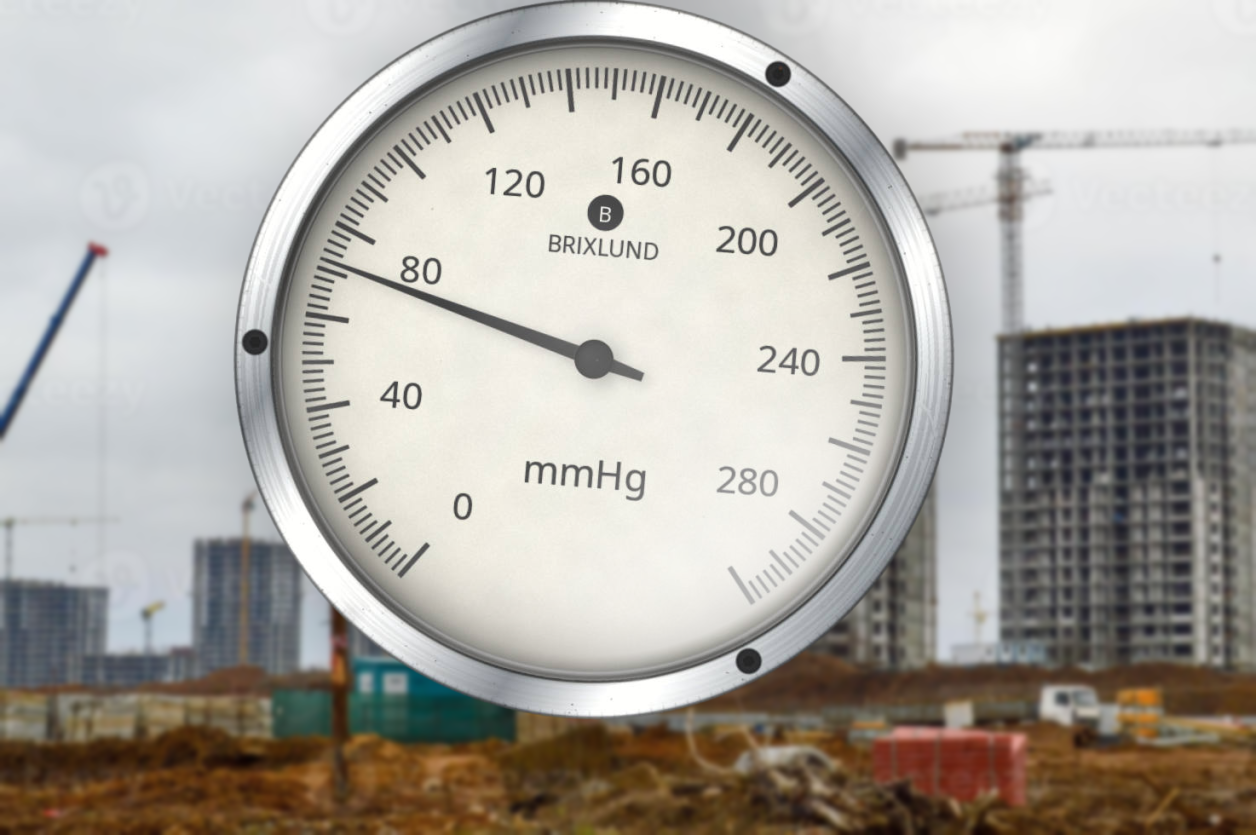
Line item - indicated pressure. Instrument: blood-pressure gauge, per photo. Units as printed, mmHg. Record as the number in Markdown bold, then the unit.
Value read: **72** mmHg
